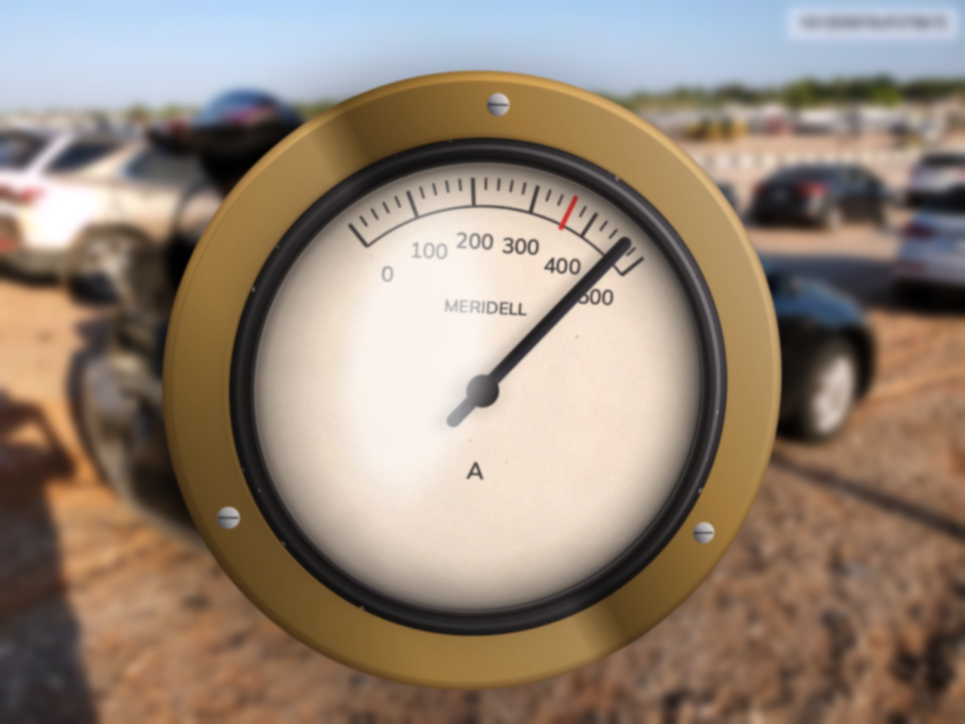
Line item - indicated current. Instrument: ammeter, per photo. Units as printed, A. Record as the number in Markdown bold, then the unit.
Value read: **460** A
